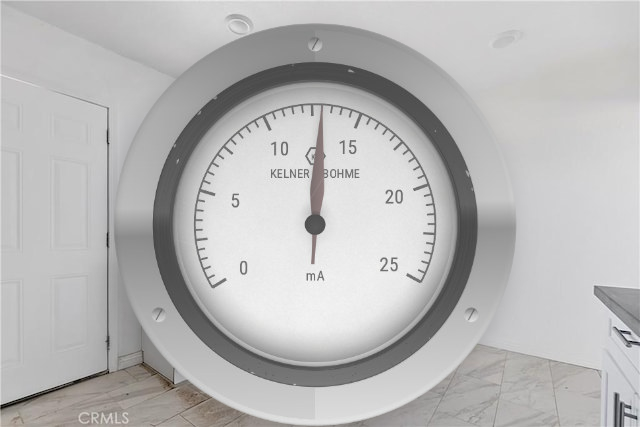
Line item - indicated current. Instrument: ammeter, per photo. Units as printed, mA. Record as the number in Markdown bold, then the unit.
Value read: **13** mA
